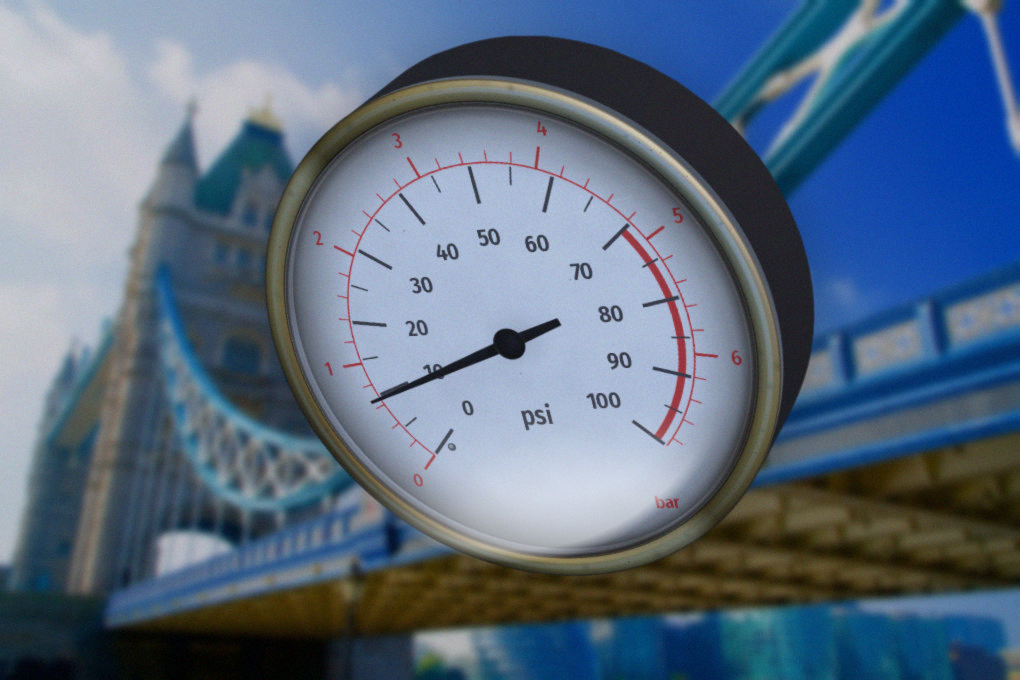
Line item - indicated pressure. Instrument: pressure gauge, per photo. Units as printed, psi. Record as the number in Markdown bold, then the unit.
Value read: **10** psi
